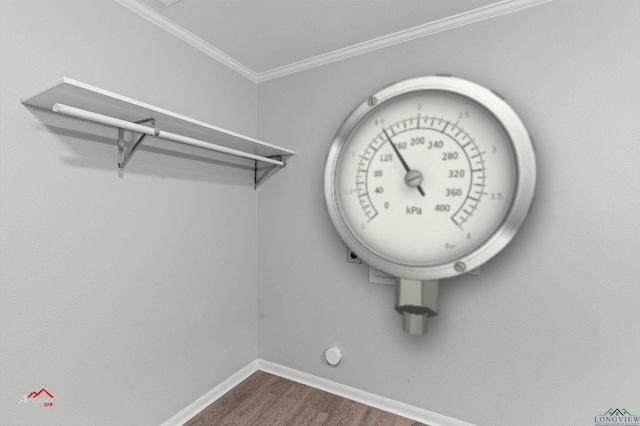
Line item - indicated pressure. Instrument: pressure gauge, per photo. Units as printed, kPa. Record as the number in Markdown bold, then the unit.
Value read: **150** kPa
